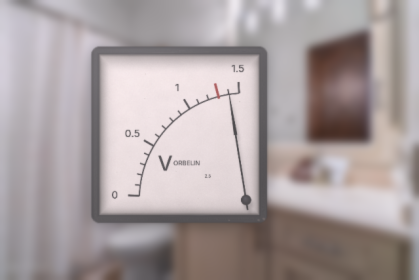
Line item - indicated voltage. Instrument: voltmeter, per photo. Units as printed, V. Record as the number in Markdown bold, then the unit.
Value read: **1.4** V
